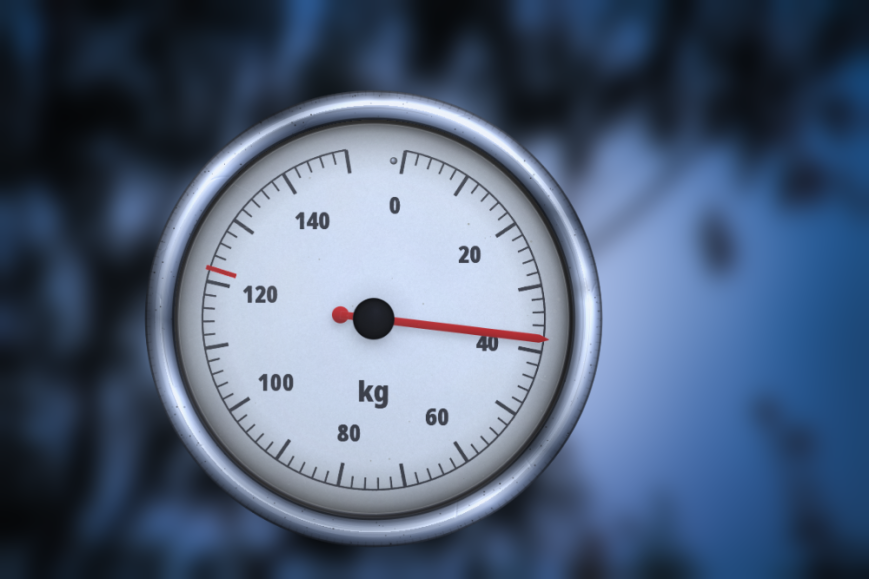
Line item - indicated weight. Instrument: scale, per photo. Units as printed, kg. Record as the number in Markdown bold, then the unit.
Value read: **38** kg
